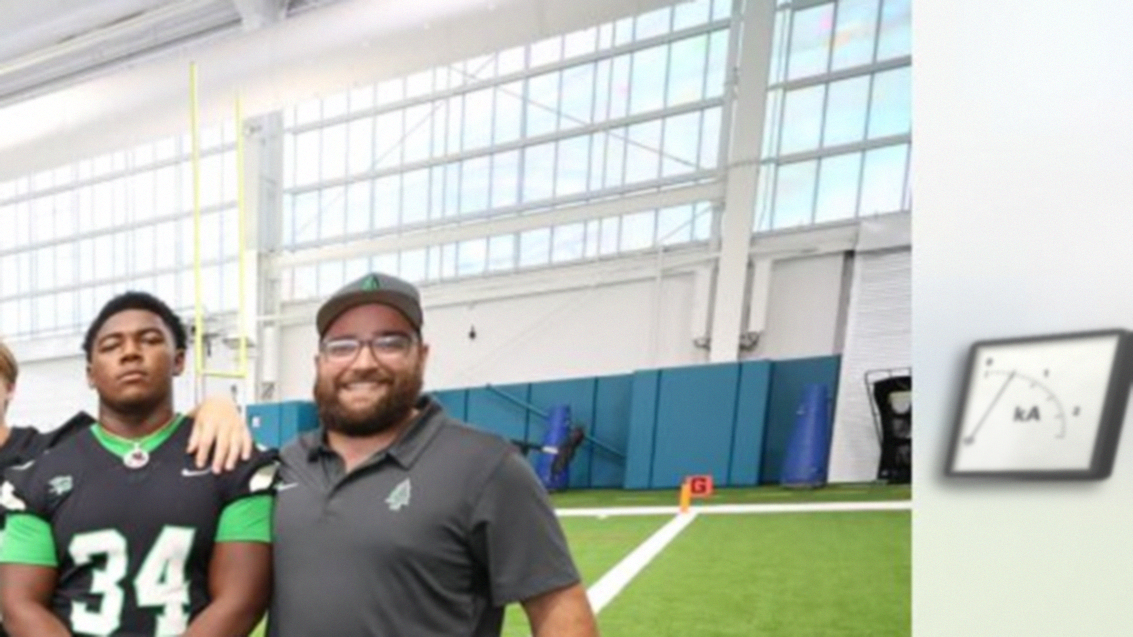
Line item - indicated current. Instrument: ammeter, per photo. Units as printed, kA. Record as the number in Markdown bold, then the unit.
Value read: **0.5** kA
